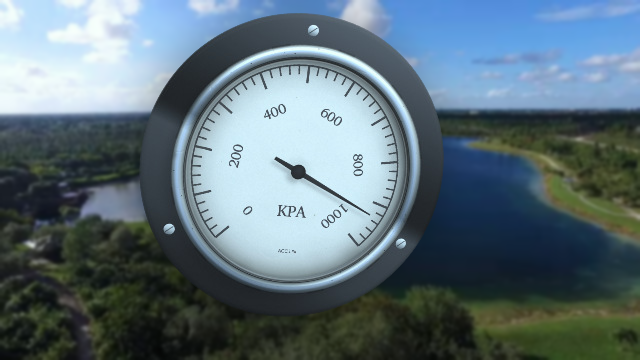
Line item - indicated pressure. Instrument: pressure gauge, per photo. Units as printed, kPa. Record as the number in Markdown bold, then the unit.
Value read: **930** kPa
